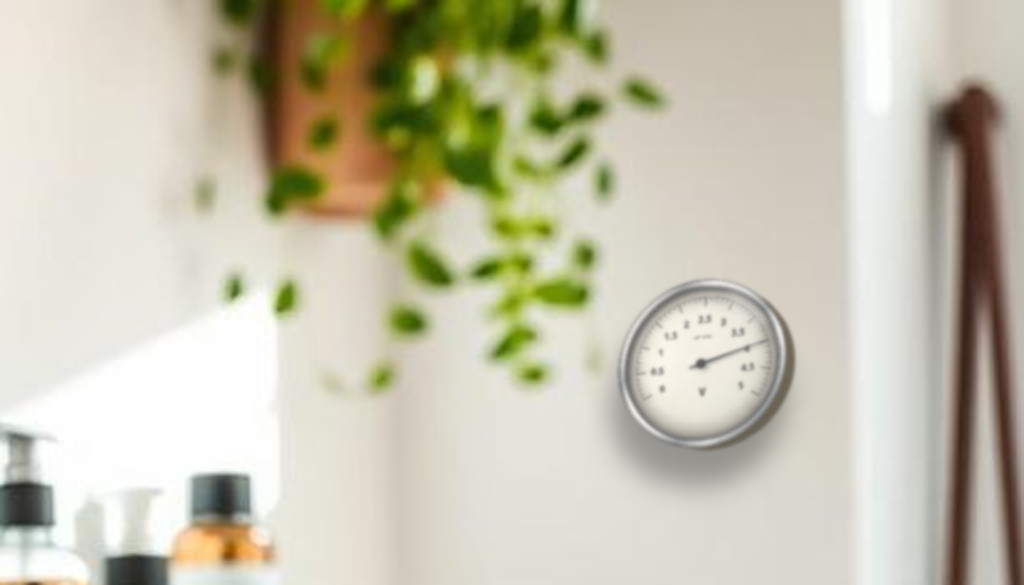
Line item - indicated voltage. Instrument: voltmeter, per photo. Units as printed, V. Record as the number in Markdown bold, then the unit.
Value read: **4** V
